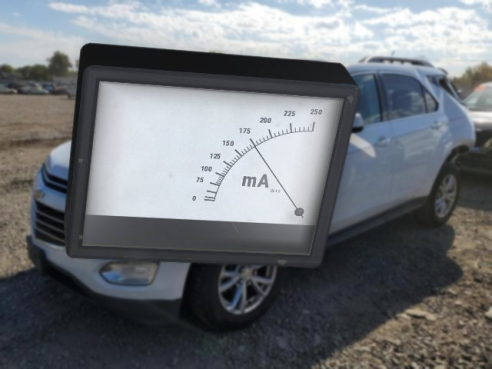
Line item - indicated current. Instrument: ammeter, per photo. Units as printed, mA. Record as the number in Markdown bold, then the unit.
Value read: **175** mA
